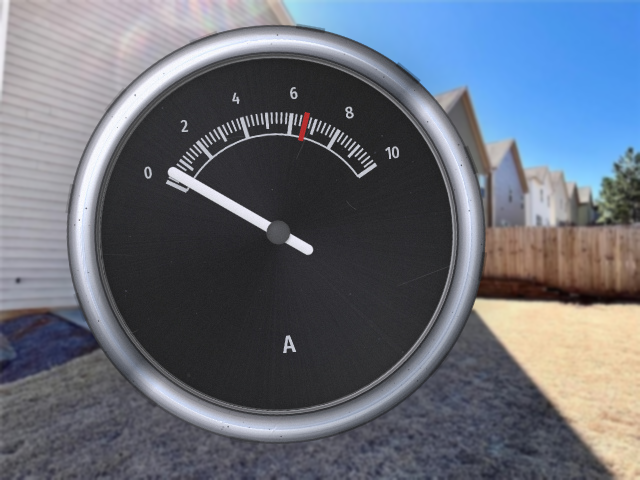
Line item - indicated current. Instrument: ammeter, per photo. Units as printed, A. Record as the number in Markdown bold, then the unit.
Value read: **0.4** A
